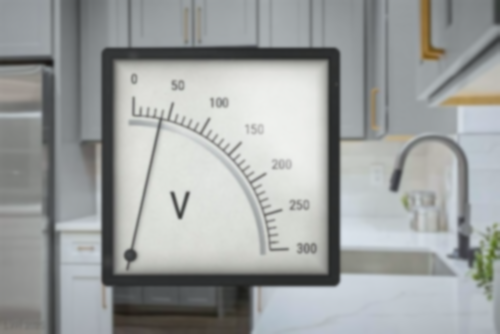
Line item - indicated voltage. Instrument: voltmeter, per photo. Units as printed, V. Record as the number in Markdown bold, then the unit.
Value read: **40** V
